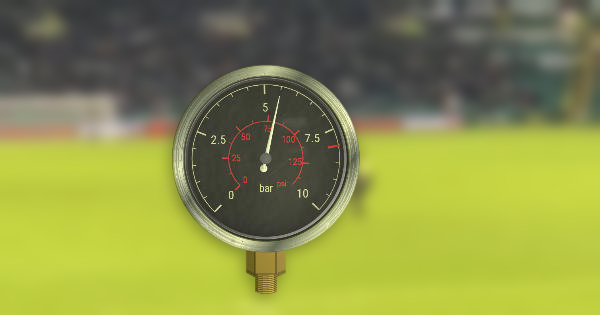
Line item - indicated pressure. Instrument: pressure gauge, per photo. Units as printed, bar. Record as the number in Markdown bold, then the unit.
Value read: **5.5** bar
